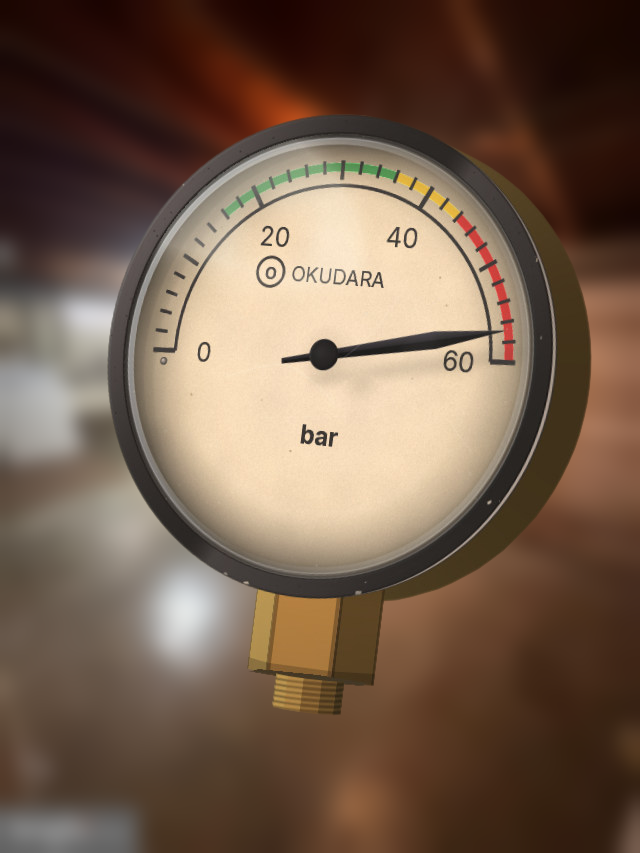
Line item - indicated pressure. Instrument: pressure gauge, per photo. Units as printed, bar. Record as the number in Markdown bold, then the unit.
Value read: **57** bar
